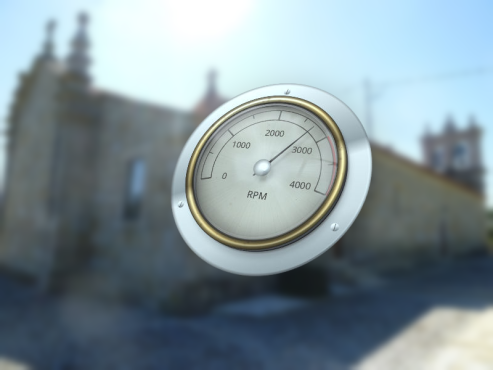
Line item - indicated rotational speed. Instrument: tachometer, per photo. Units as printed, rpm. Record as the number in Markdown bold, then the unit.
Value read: **2750** rpm
